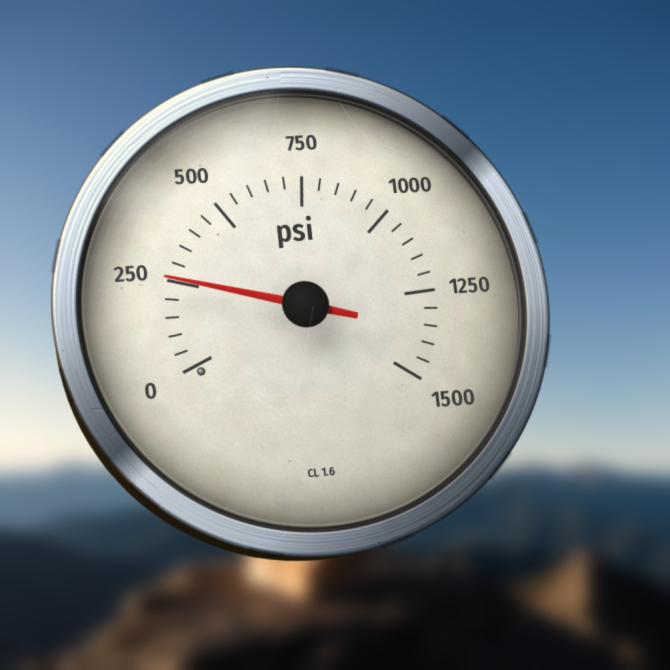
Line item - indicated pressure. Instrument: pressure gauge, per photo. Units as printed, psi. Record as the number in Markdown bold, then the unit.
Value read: **250** psi
